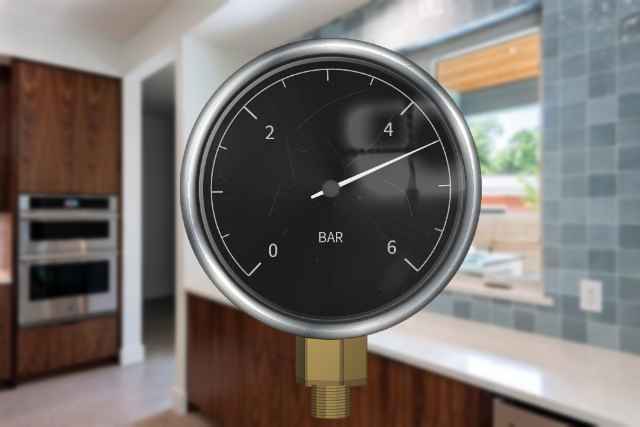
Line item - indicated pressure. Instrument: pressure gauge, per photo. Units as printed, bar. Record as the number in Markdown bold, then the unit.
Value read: **4.5** bar
